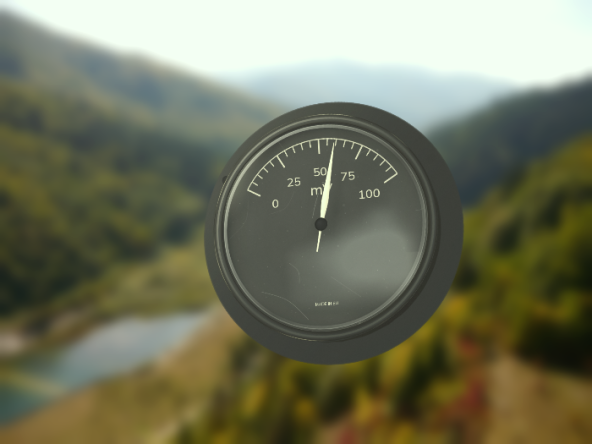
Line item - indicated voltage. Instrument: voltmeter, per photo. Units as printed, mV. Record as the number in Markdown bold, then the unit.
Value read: **60** mV
